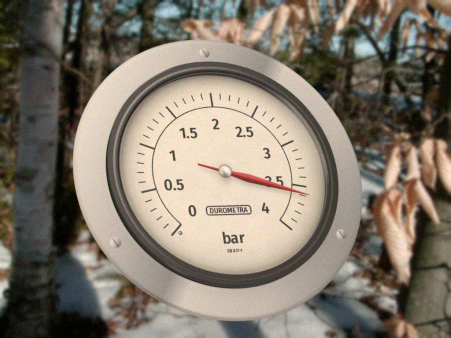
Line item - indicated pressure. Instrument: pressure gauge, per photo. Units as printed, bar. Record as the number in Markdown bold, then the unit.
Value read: **3.6** bar
